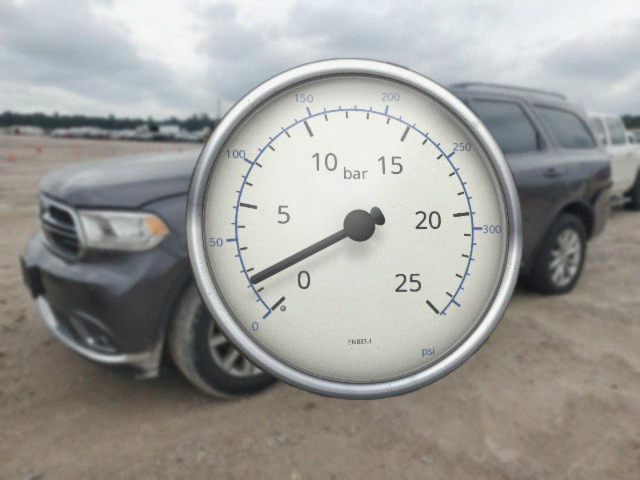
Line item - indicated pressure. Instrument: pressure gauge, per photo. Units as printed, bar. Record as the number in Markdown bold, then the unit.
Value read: **1.5** bar
